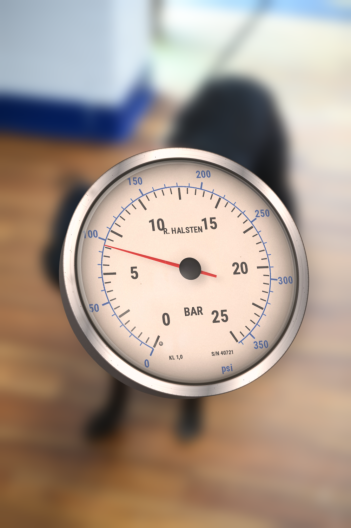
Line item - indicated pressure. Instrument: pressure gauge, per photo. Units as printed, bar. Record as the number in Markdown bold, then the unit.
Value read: **6.5** bar
